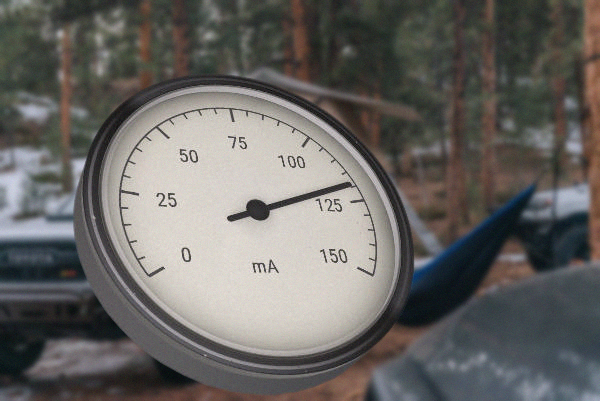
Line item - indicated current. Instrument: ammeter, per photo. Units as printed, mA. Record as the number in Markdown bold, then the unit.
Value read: **120** mA
